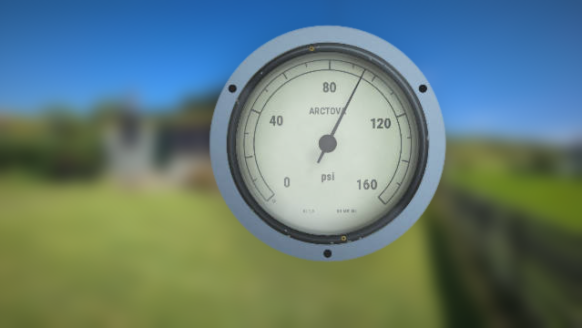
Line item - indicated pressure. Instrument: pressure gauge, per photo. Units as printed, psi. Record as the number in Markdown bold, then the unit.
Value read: **95** psi
